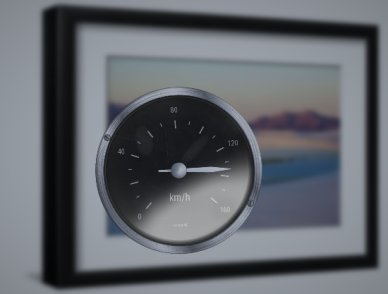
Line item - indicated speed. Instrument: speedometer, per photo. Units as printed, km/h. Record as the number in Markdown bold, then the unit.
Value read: **135** km/h
